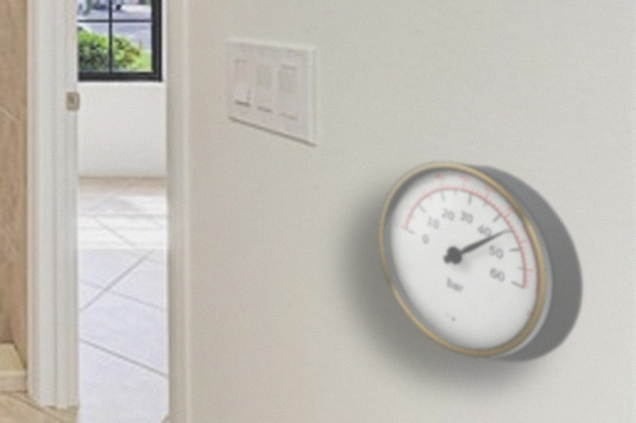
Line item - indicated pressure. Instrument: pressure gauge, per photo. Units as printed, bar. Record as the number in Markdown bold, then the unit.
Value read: **45** bar
